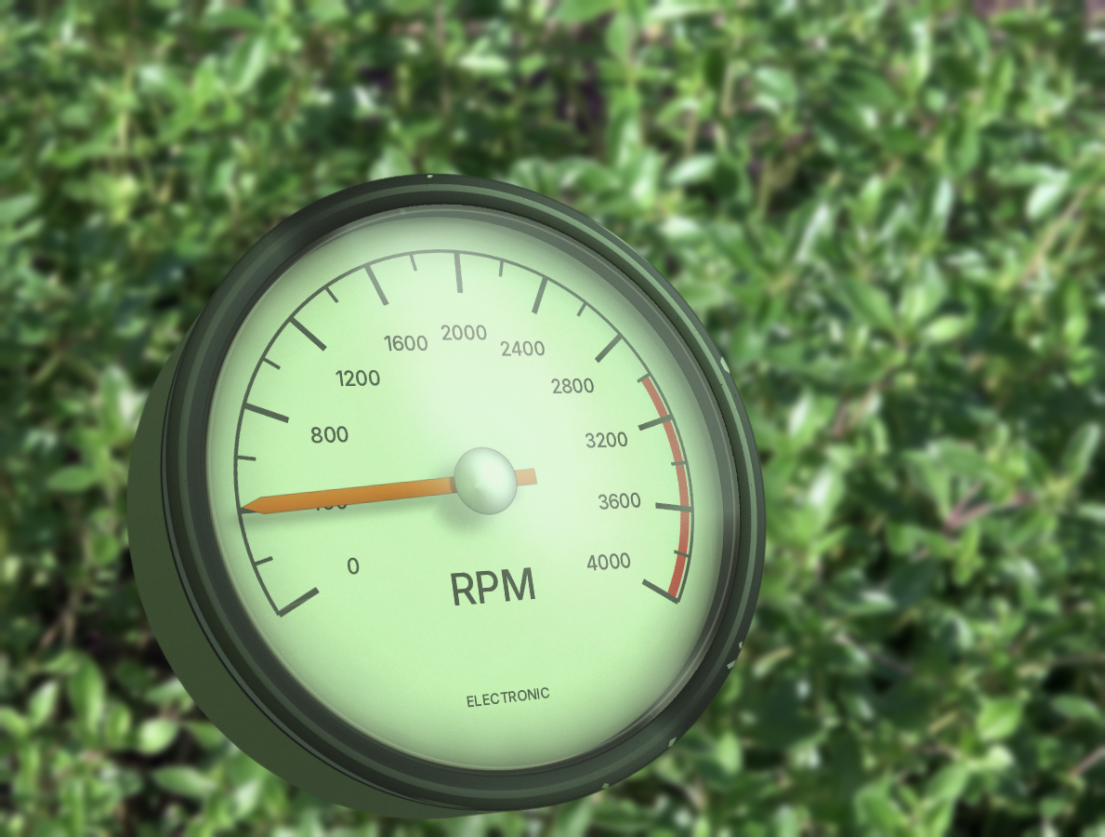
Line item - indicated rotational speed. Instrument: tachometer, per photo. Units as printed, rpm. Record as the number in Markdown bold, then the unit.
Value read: **400** rpm
